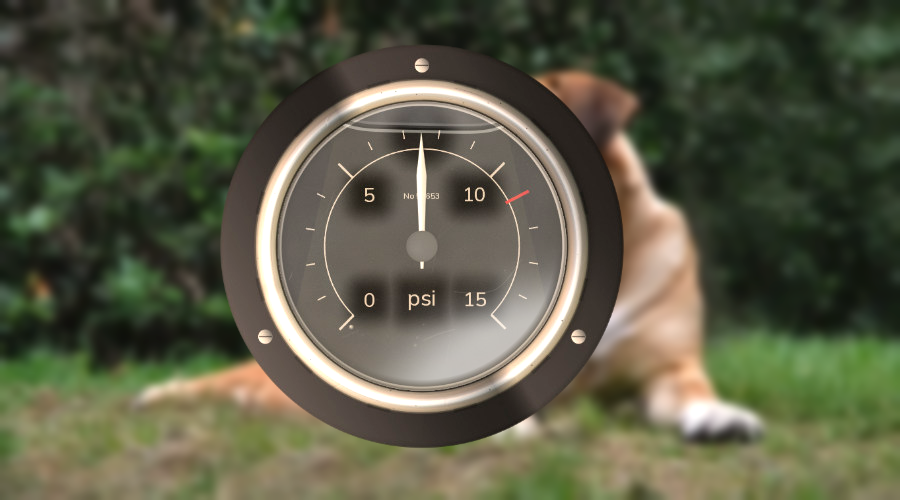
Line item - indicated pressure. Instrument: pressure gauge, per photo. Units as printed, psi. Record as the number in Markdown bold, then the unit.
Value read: **7.5** psi
